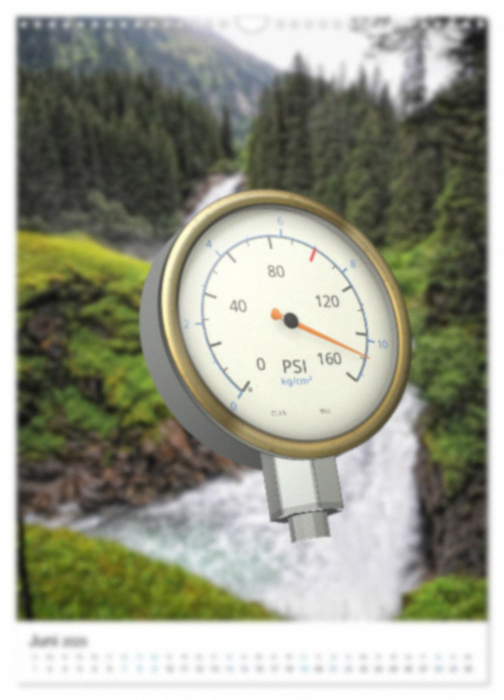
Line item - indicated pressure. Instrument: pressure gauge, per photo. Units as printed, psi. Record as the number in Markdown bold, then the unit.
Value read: **150** psi
